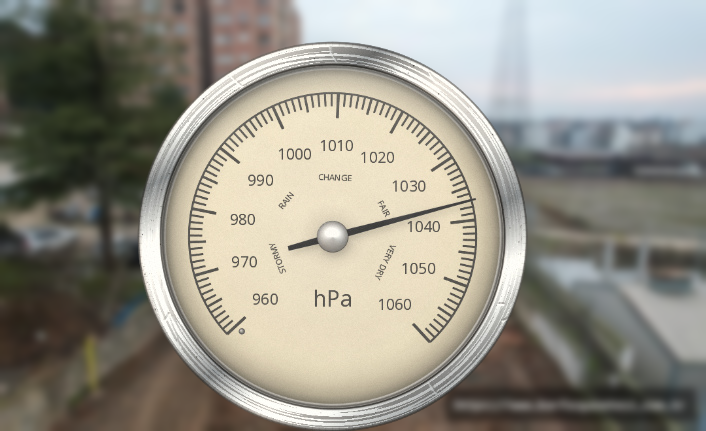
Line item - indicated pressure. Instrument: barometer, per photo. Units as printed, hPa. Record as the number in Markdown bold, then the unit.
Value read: **1037** hPa
